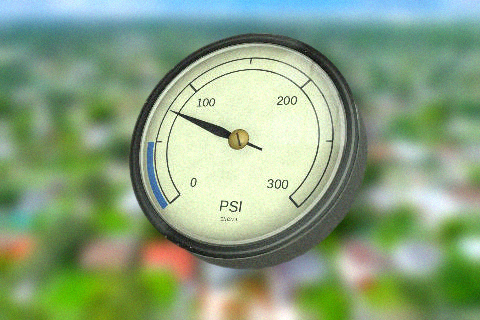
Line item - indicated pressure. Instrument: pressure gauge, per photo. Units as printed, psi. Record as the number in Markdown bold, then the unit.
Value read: **75** psi
